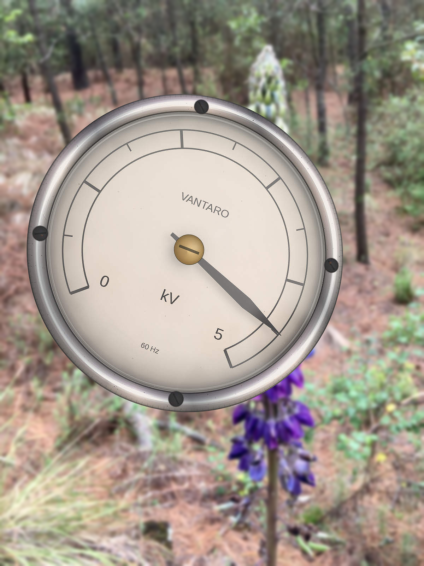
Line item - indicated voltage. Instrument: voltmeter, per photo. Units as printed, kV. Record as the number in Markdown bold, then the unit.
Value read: **4.5** kV
